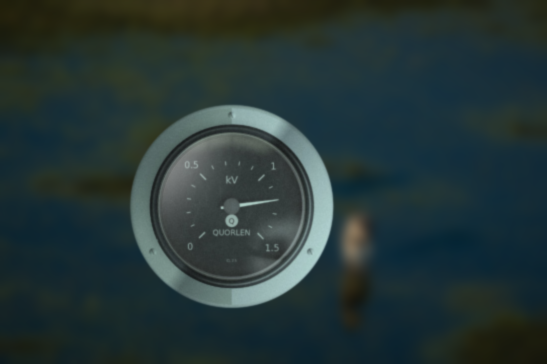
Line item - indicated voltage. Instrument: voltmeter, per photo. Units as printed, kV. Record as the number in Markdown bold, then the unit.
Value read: **1.2** kV
